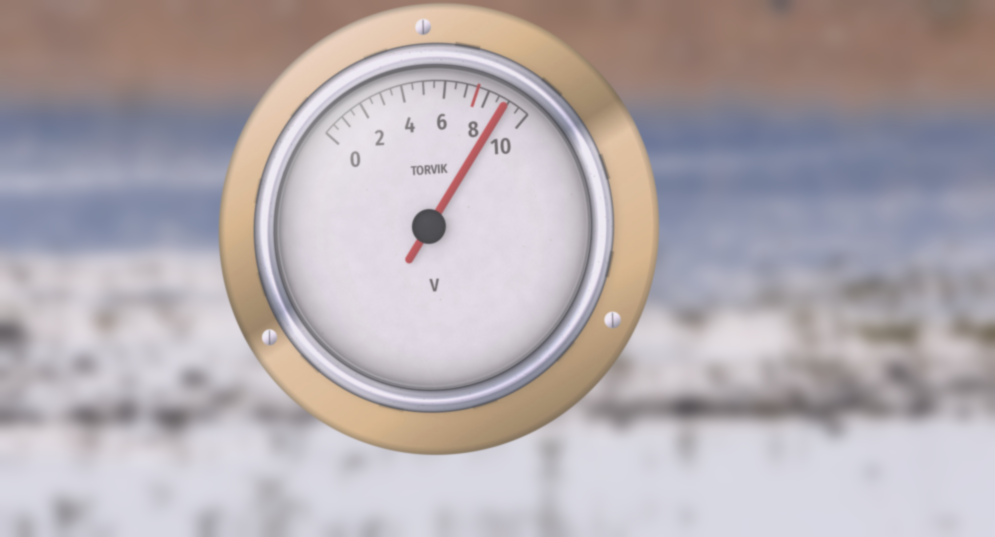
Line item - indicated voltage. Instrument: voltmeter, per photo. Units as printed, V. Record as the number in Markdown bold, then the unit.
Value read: **9** V
